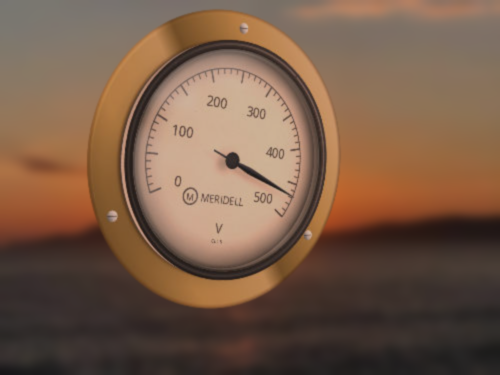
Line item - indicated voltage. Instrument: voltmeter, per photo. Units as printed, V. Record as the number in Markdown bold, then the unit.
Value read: **470** V
